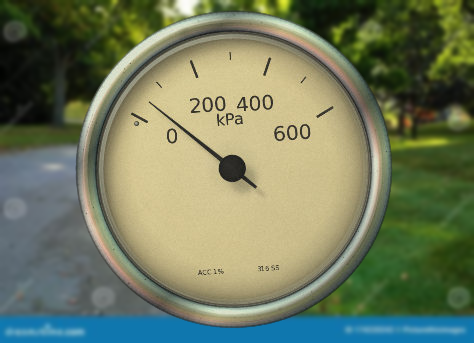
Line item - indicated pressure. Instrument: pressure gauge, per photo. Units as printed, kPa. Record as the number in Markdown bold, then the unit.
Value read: **50** kPa
